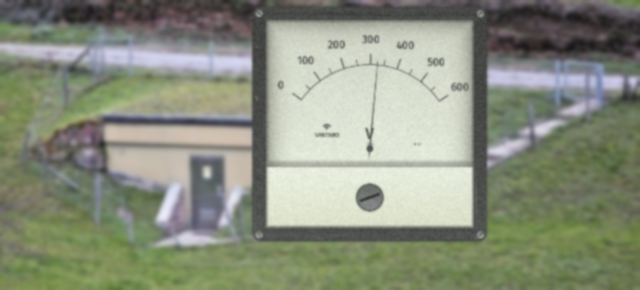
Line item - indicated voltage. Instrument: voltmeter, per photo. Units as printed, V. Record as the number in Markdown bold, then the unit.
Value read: **325** V
